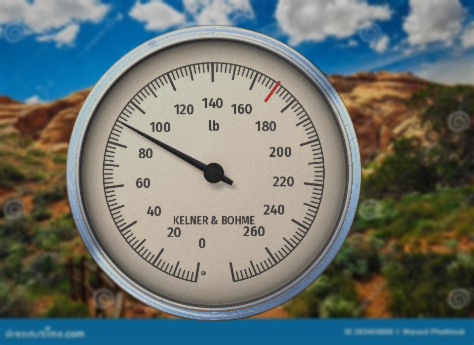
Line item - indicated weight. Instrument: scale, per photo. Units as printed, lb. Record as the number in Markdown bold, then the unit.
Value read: **90** lb
